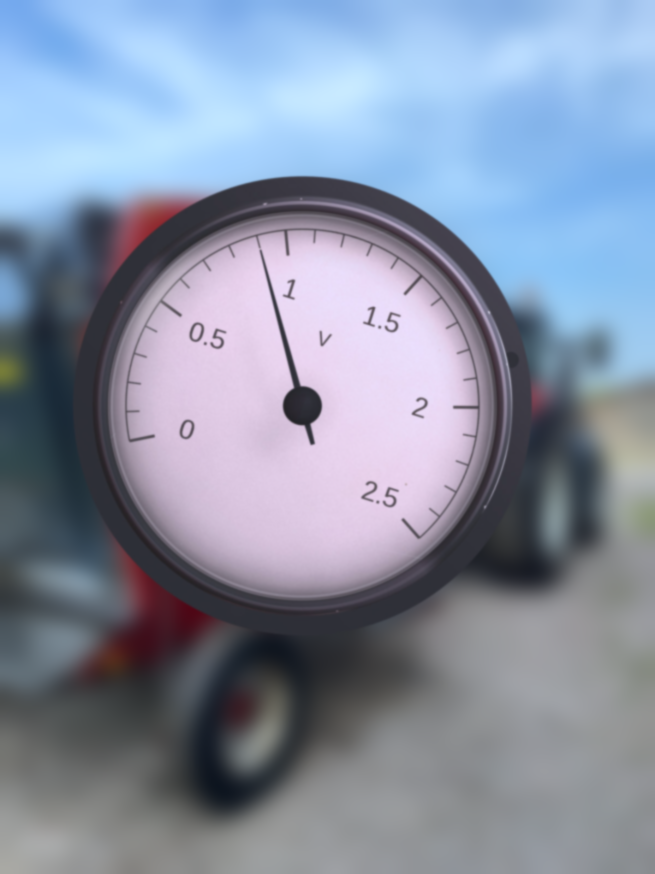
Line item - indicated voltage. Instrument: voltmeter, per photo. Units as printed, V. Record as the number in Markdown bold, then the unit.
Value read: **0.9** V
